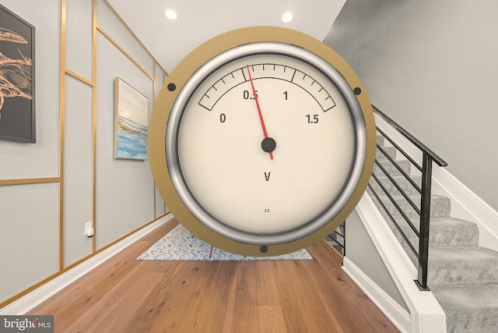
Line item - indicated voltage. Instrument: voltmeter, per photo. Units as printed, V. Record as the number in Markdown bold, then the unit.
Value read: **0.55** V
